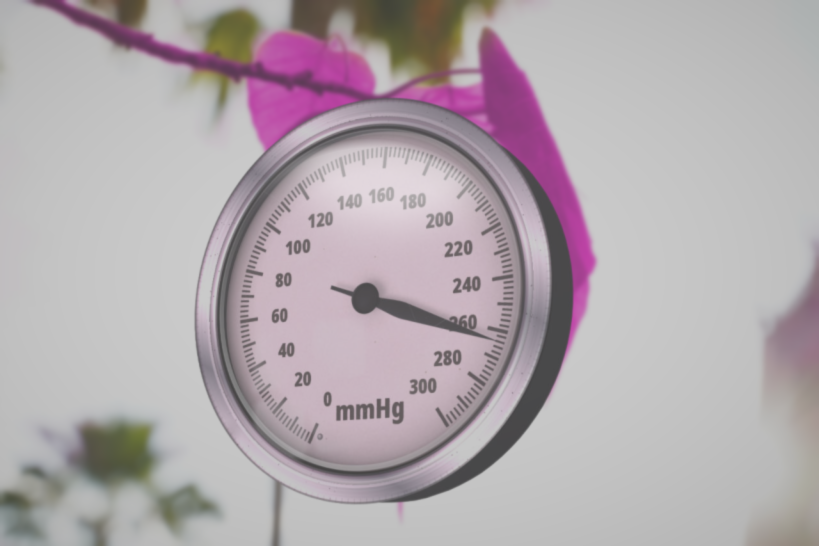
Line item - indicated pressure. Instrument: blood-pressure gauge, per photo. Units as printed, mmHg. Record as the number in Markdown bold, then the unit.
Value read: **264** mmHg
